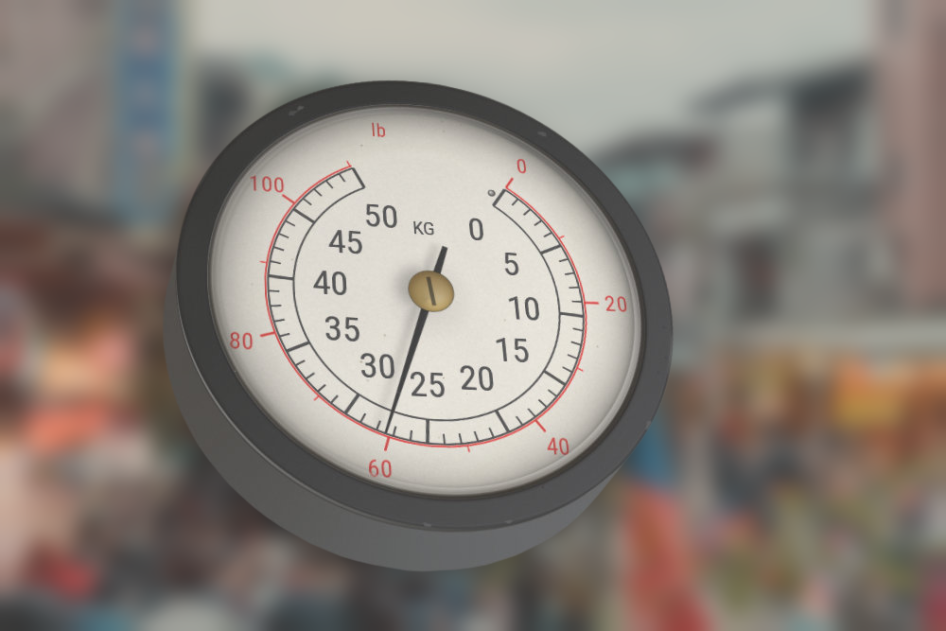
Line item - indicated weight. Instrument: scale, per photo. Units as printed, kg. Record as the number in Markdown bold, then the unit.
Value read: **27.5** kg
